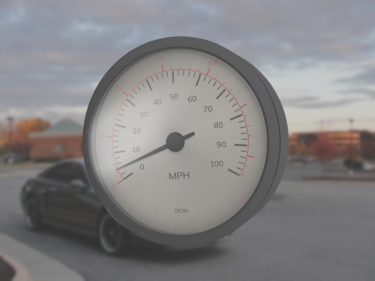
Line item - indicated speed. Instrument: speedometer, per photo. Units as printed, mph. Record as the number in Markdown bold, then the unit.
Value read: **4** mph
